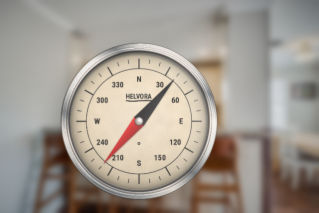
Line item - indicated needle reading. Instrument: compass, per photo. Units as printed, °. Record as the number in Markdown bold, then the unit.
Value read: **220** °
